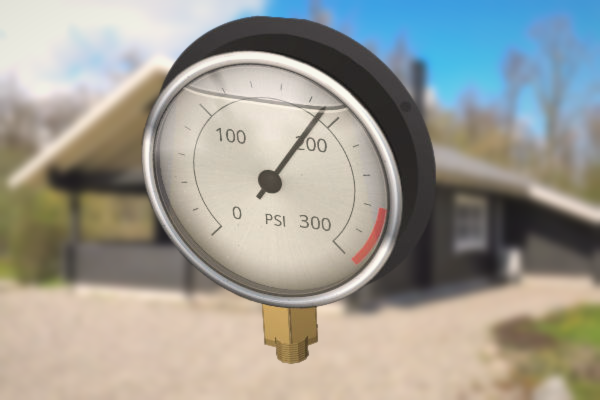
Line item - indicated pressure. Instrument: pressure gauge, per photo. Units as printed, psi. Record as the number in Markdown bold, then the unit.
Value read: **190** psi
